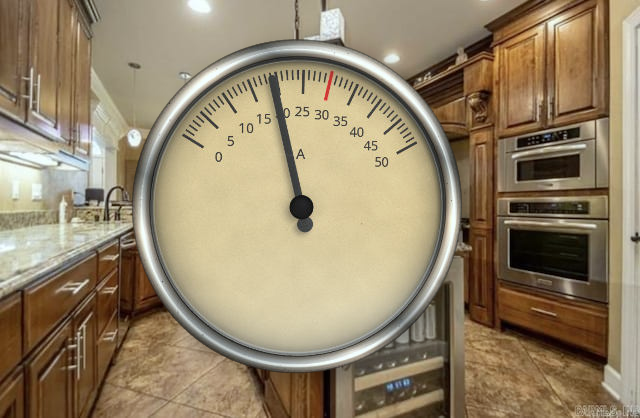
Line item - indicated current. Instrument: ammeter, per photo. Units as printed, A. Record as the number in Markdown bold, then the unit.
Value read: **19** A
